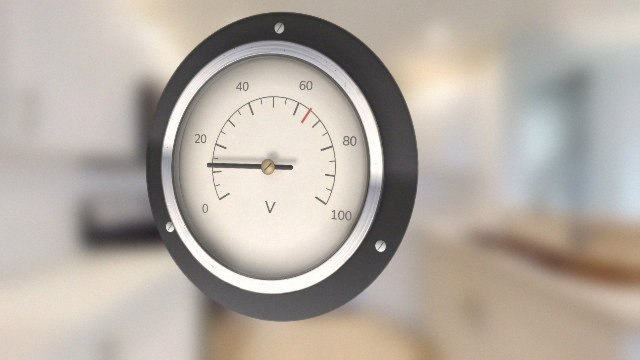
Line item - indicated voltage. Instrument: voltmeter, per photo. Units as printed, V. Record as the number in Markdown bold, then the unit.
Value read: **12.5** V
